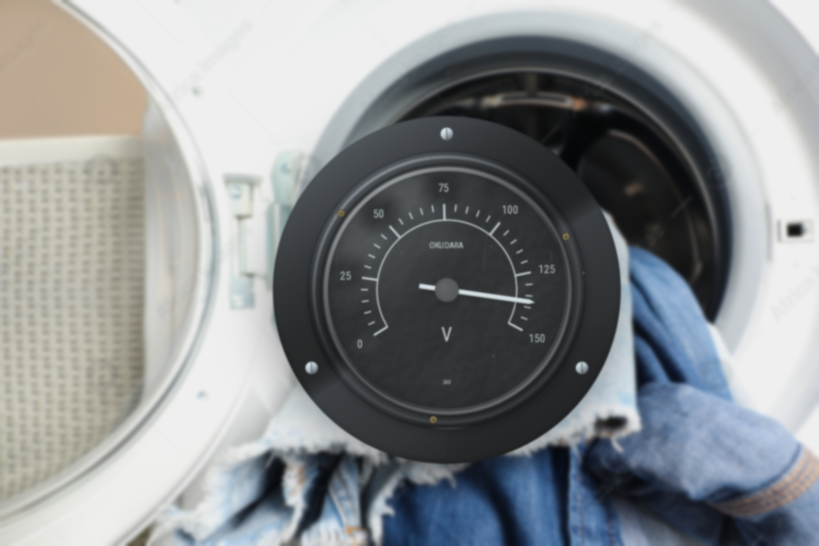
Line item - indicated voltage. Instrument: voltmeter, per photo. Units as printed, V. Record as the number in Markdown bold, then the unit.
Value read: **137.5** V
